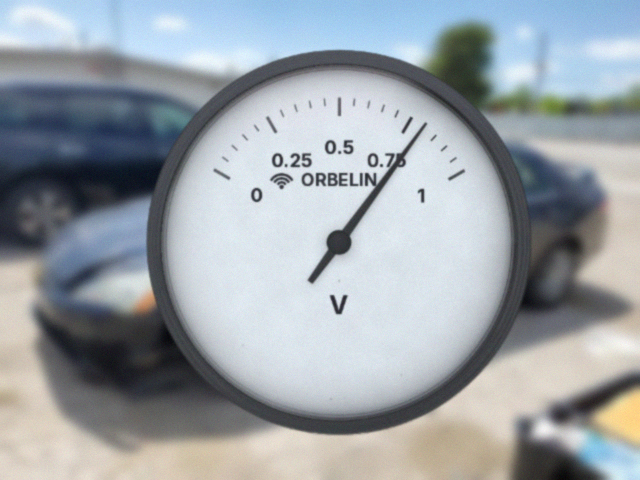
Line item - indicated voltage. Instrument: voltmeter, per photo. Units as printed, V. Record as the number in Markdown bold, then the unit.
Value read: **0.8** V
